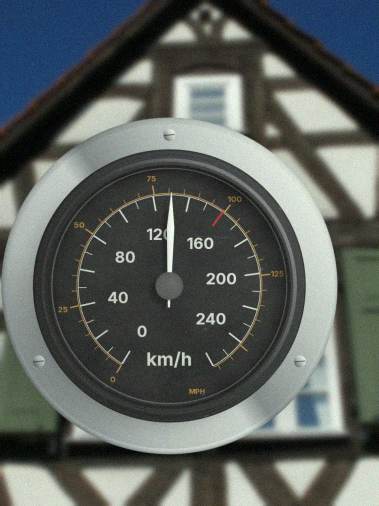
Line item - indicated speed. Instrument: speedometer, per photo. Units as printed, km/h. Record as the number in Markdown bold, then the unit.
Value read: **130** km/h
